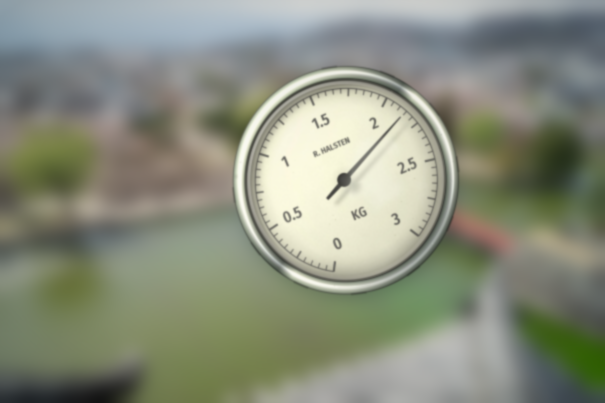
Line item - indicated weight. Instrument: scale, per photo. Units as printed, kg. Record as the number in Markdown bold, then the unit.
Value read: **2.15** kg
